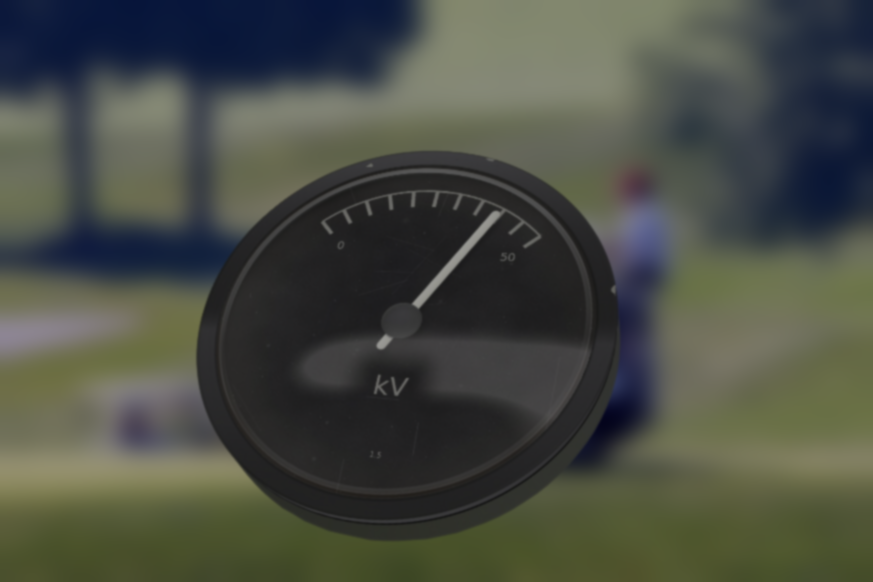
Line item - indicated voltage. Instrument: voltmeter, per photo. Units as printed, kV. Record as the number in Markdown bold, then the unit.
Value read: **40** kV
